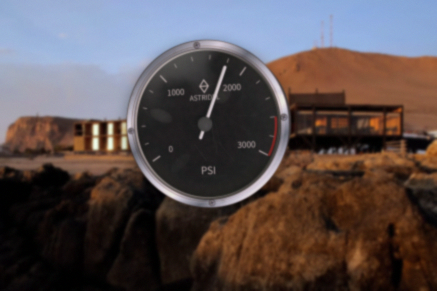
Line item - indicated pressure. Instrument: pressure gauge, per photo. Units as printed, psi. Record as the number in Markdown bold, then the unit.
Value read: **1800** psi
